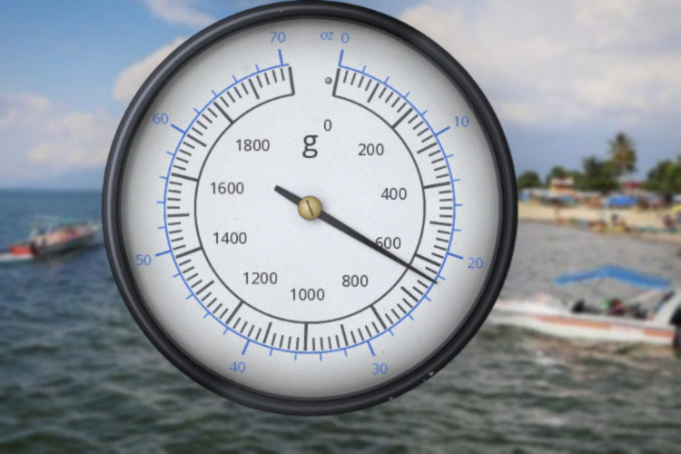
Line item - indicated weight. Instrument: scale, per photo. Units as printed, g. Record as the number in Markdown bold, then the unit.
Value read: **640** g
